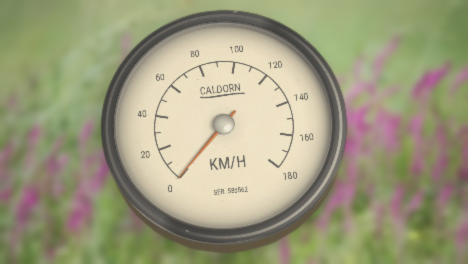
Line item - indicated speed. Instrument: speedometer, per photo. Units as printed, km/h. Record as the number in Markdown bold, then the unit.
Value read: **0** km/h
